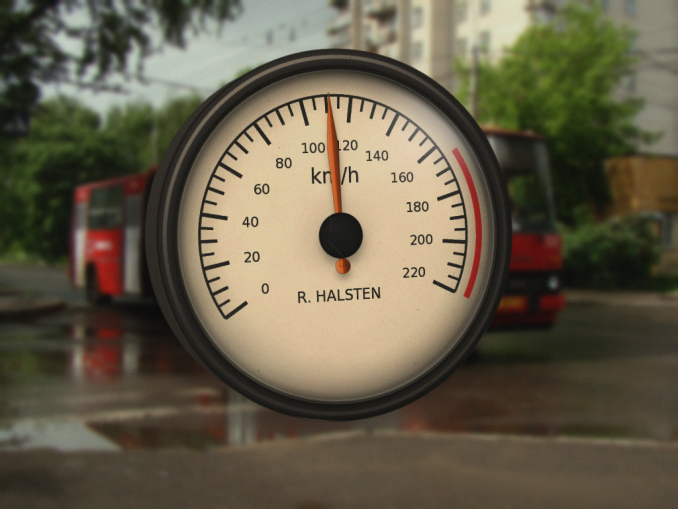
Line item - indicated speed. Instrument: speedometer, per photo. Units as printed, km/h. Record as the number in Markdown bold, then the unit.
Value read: **110** km/h
